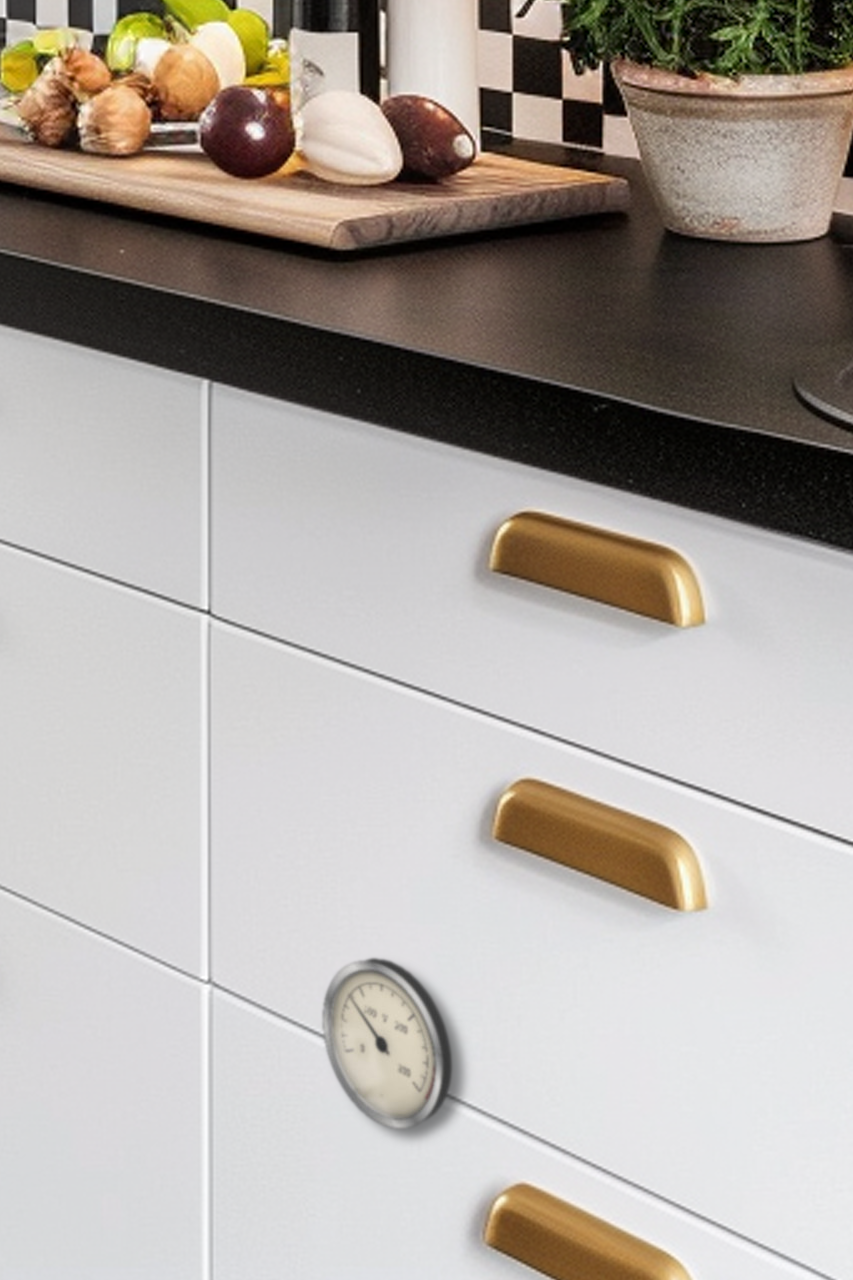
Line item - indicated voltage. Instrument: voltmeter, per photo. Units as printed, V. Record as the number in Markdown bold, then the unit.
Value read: **80** V
